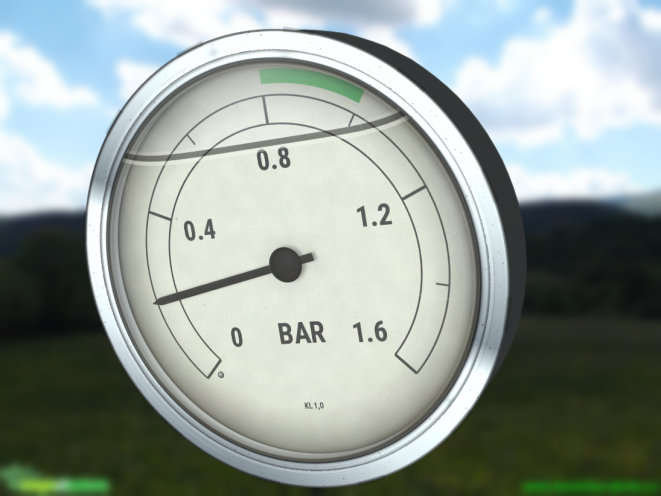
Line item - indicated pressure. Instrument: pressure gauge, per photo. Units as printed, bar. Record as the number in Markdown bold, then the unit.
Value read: **0.2** bar
